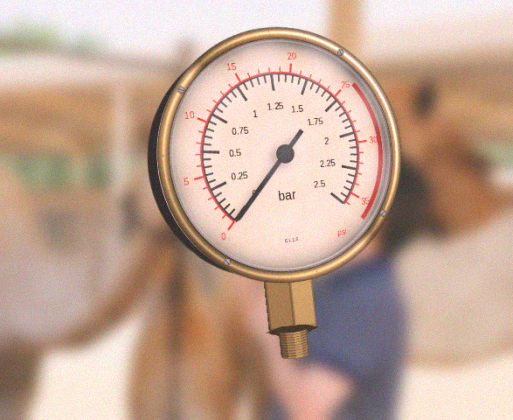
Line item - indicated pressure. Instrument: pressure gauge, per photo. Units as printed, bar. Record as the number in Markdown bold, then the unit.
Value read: **0** bar
